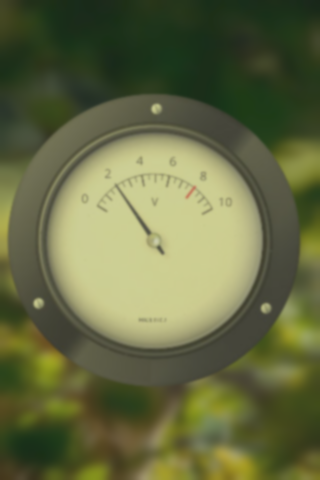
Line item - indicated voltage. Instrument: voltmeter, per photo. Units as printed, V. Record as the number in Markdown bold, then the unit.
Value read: **2** V
